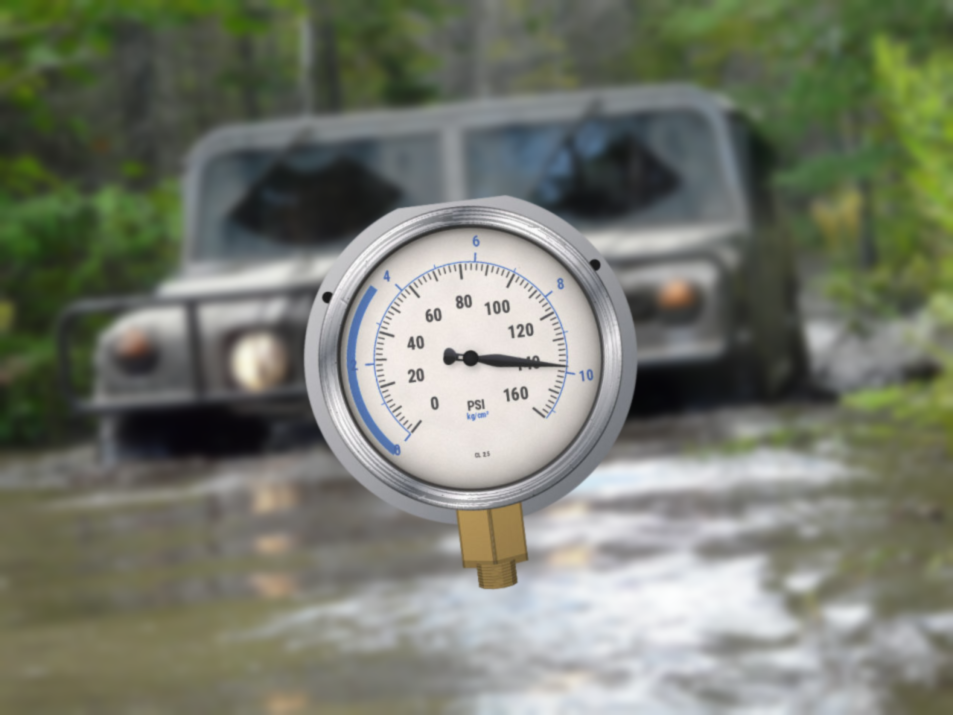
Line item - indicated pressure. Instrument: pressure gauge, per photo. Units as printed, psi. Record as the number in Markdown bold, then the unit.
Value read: **140** psi
